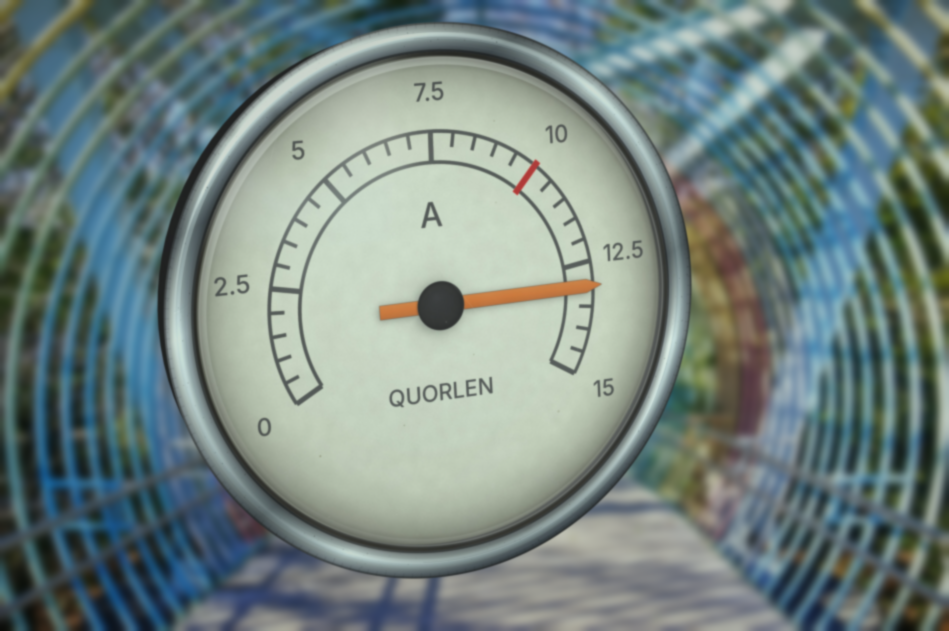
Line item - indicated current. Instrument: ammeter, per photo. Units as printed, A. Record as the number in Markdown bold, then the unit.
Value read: **13** A
